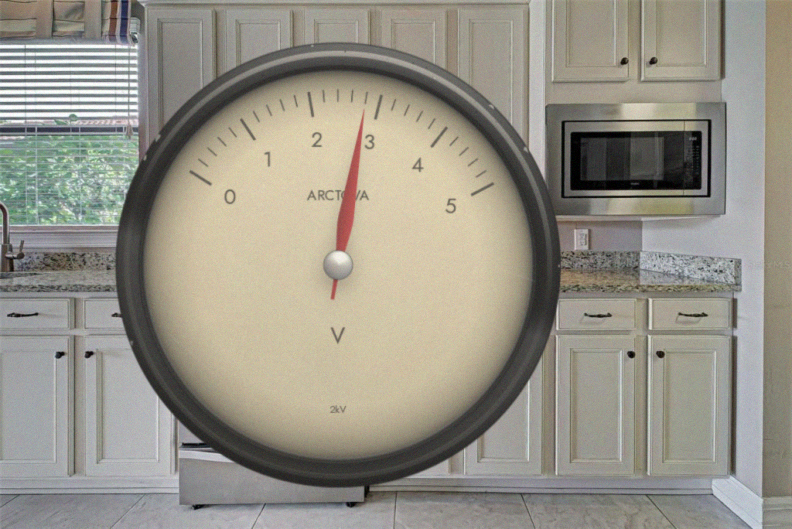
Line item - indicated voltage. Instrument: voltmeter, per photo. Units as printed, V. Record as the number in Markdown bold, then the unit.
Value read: **2.8** V
